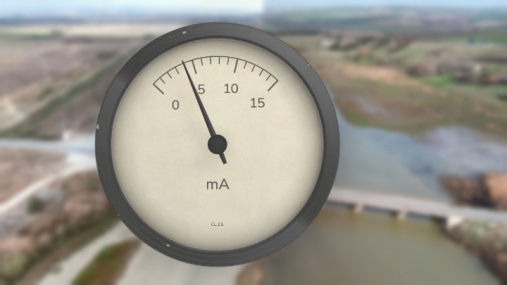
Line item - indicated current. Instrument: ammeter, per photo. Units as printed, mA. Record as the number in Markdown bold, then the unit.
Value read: **4** mA
